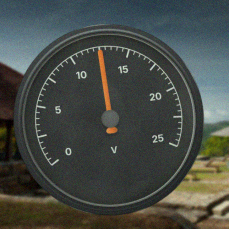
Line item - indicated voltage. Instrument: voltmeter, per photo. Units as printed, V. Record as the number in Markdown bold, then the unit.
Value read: **12.5** V
